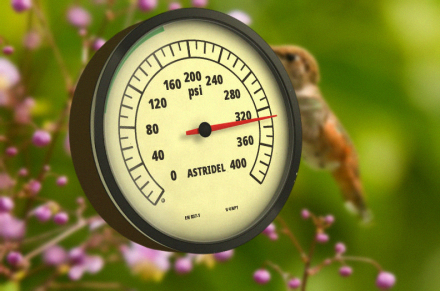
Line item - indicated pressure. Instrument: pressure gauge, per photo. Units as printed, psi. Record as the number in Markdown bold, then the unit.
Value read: **330** psi
